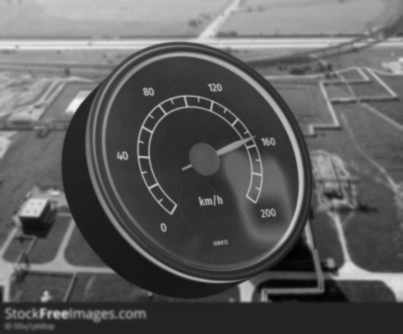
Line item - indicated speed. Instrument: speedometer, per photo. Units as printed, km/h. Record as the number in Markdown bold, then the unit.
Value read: **155** km/h
